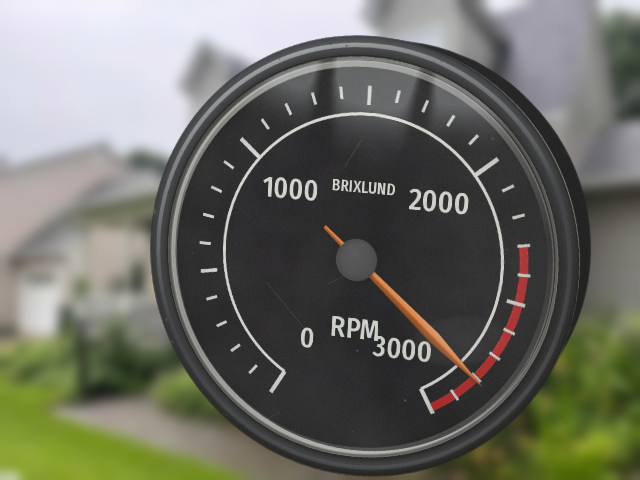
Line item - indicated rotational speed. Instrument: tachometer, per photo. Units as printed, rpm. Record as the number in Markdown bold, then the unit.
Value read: **2800** rpm
